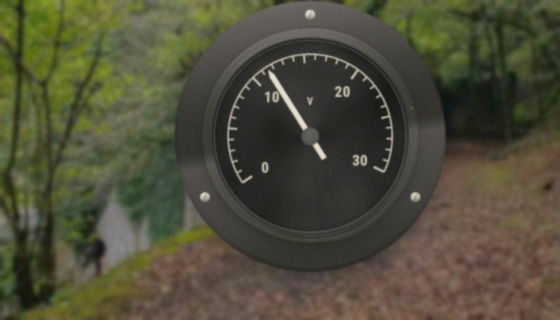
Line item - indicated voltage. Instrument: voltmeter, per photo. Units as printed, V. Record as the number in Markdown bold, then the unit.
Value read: **11.5** V
